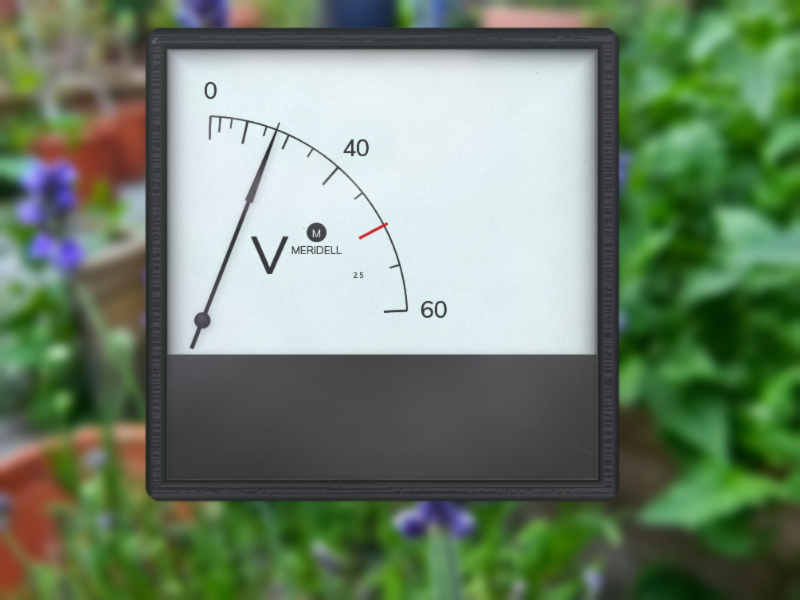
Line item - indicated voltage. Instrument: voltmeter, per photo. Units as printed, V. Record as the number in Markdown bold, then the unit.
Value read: **27.5** V
